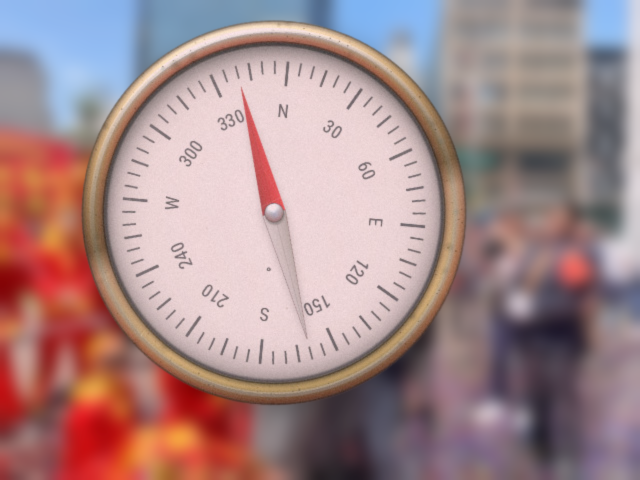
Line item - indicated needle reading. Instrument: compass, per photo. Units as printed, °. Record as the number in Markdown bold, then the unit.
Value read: **340** °
